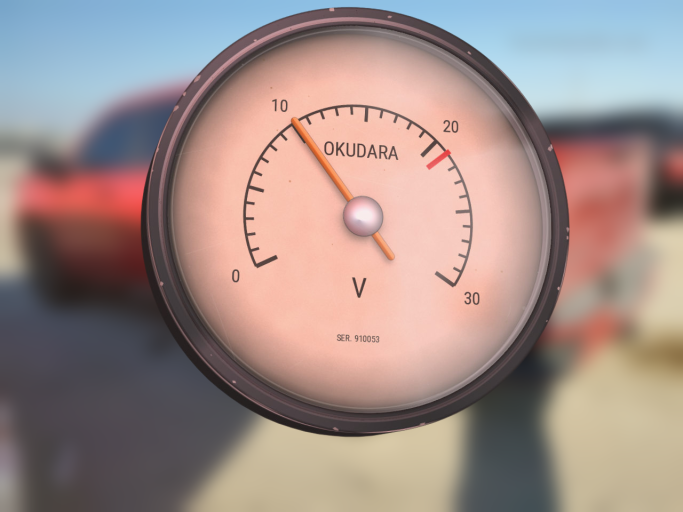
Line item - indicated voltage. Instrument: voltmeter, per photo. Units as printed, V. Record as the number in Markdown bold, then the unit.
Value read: **10** V
